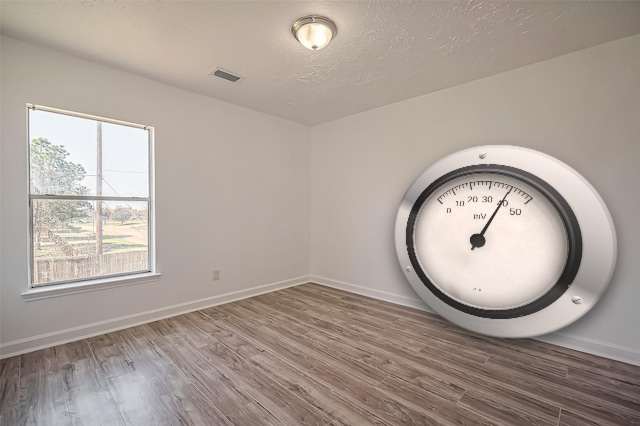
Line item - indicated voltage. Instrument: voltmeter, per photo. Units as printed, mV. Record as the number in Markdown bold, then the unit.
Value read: **40** mV
